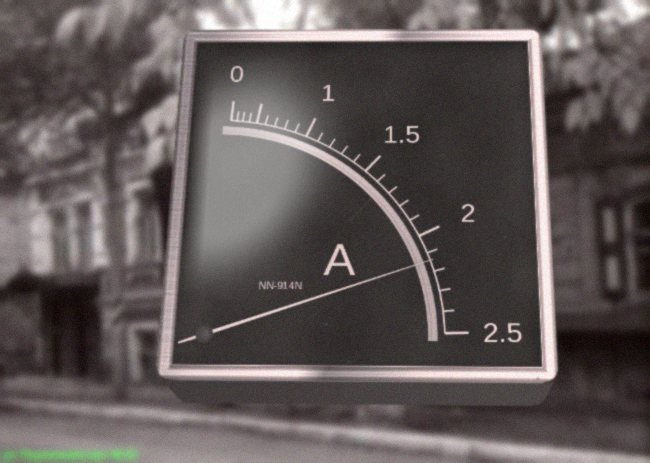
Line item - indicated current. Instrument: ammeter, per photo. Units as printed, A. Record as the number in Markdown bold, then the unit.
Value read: **2.15** A
